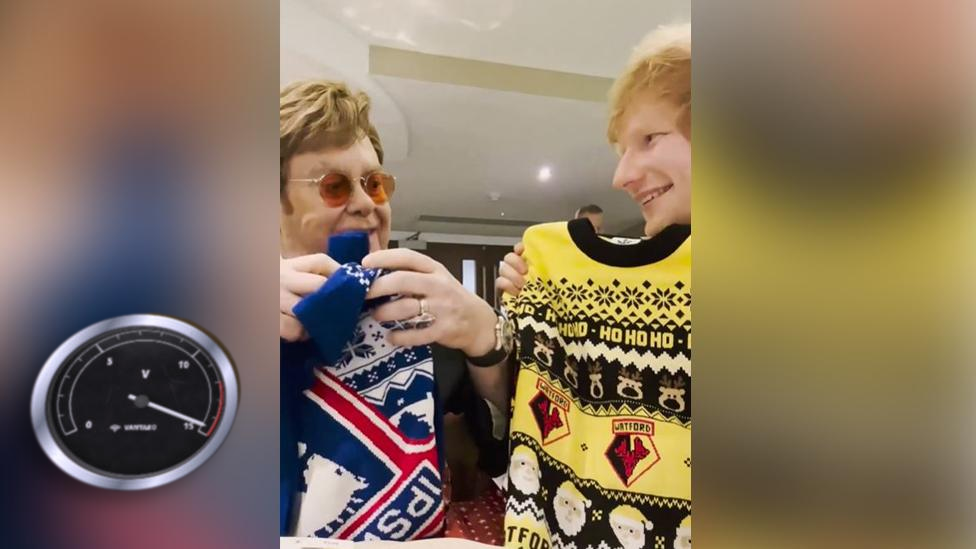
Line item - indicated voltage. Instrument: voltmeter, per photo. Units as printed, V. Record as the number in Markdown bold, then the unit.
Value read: **14.5** V
